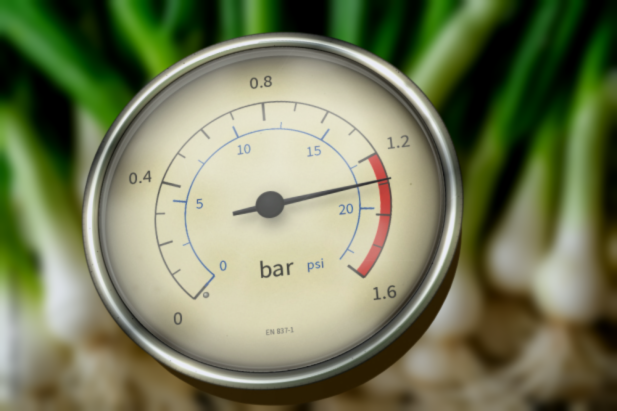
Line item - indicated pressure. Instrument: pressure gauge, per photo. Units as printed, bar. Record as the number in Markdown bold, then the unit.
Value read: **1.3** bar
